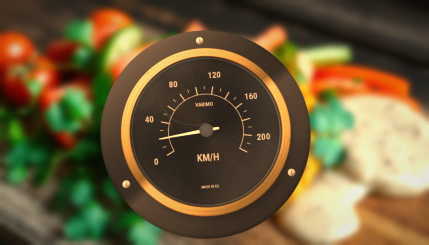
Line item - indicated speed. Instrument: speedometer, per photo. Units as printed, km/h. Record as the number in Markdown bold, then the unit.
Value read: **20** km/h
